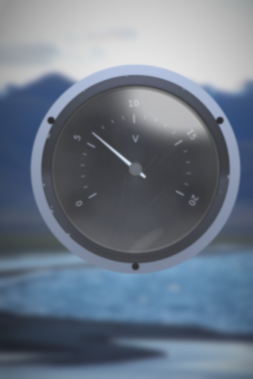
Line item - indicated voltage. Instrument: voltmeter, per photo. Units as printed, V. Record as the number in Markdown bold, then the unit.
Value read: **6** V
